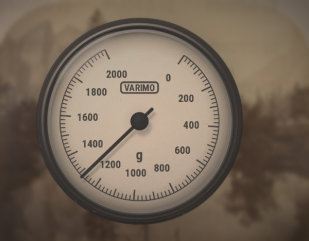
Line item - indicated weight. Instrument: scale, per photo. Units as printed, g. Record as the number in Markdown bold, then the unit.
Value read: **1280** g
